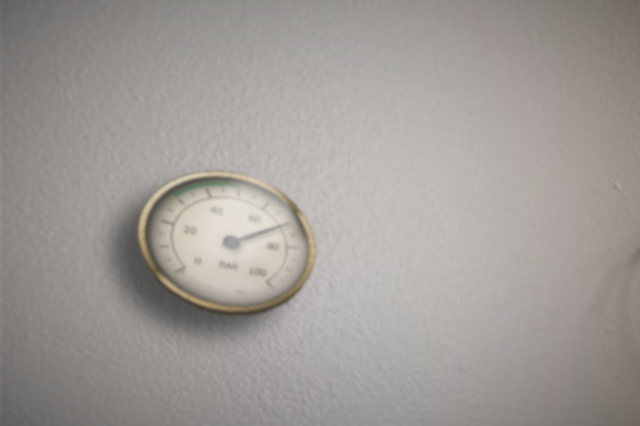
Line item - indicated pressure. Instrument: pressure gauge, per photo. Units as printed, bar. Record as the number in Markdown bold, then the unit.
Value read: **70** bar
